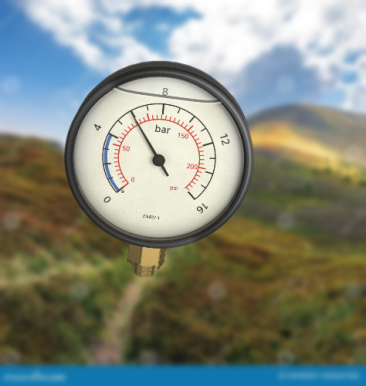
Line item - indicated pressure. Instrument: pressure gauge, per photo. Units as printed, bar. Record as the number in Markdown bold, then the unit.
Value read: **6** bar
